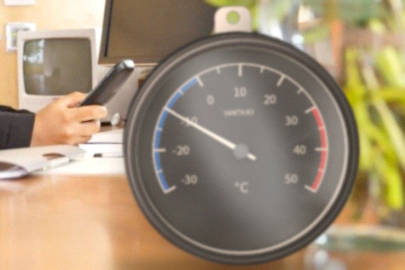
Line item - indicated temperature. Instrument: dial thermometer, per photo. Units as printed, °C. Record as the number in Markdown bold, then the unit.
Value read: **-10** °C
